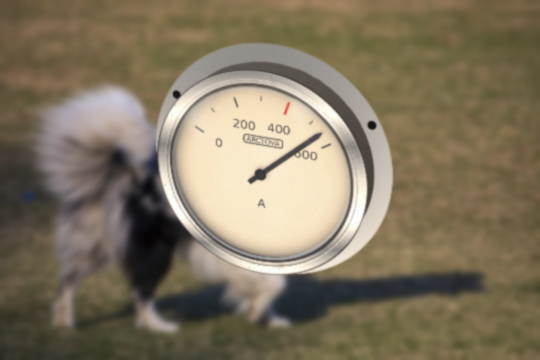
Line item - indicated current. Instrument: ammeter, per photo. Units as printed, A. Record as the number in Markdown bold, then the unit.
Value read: **550** A
